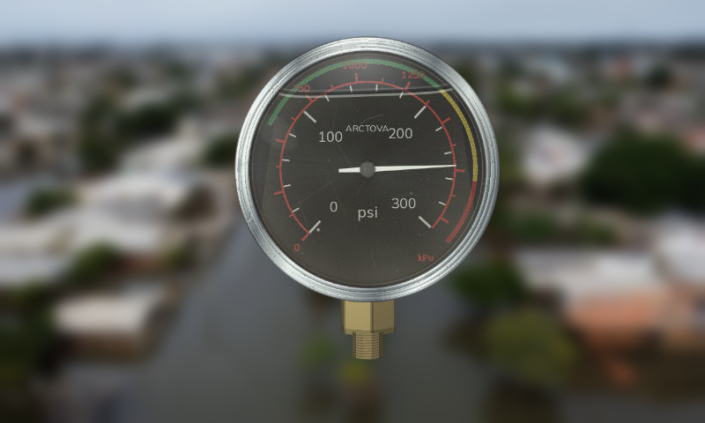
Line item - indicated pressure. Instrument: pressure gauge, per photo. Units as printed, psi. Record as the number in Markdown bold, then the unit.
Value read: **250** psi
